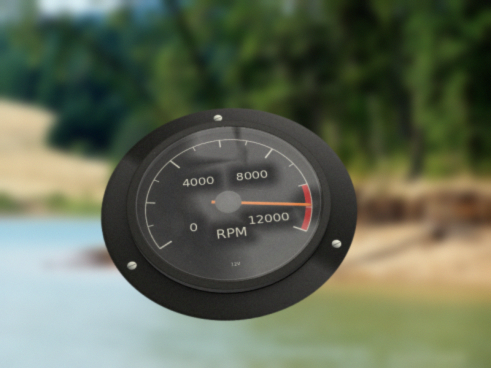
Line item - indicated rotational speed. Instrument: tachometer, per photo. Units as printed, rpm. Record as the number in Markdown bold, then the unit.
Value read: **11000** rpm
